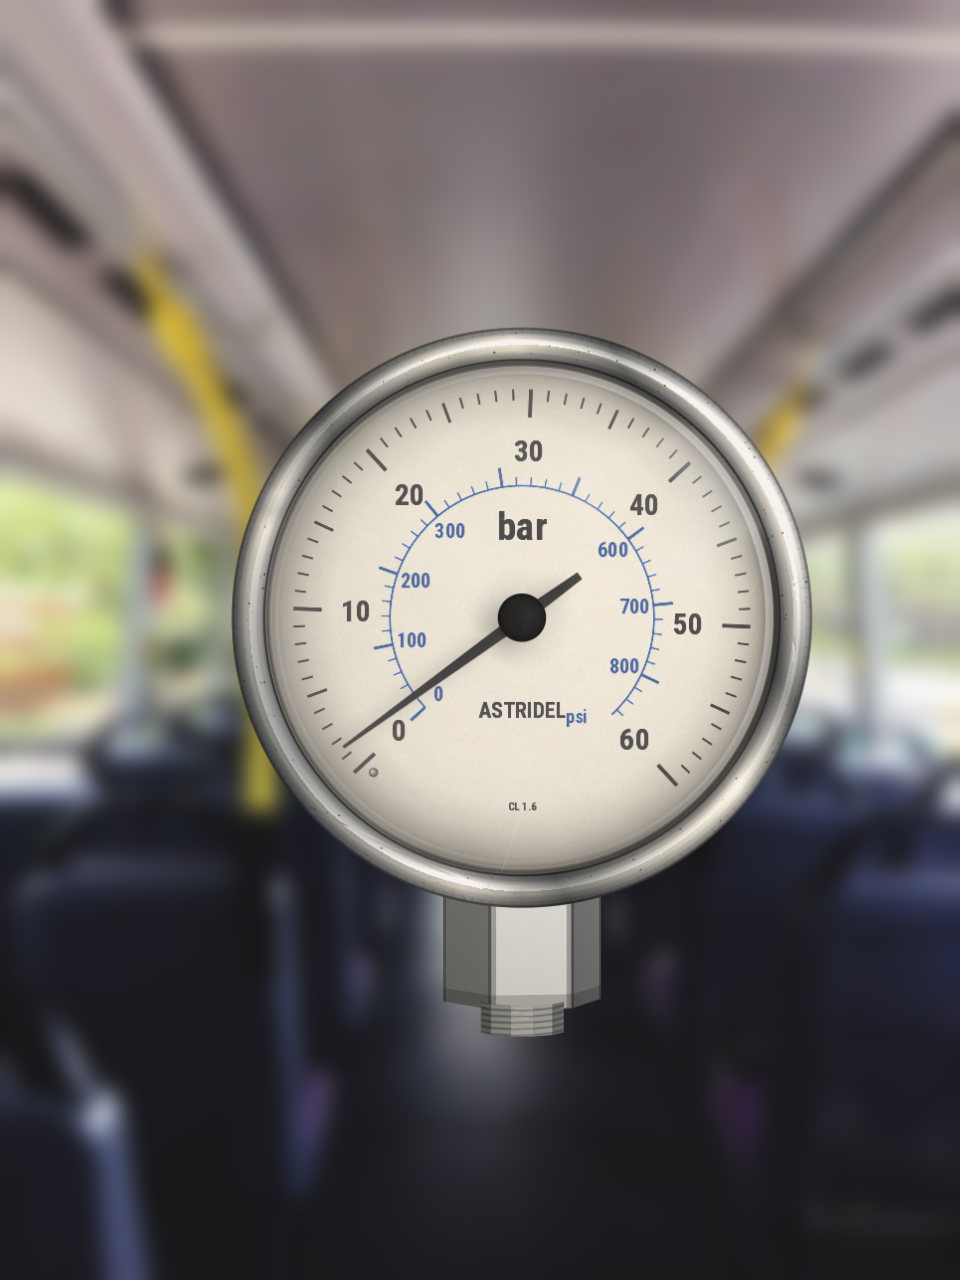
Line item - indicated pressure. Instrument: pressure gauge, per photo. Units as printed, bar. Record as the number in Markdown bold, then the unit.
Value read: **1.5** bar
